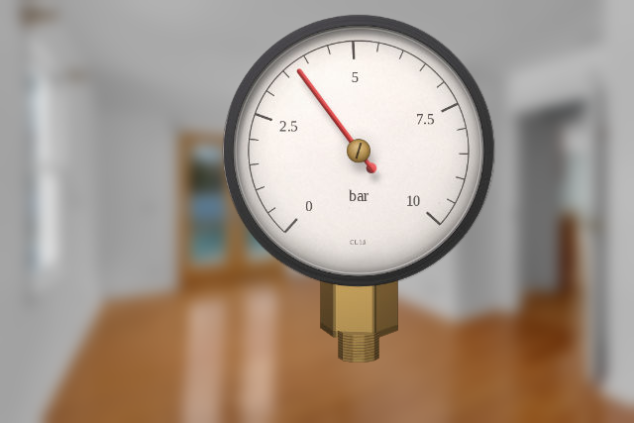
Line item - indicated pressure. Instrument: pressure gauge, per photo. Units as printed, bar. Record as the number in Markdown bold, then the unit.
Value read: **3.75** bar
